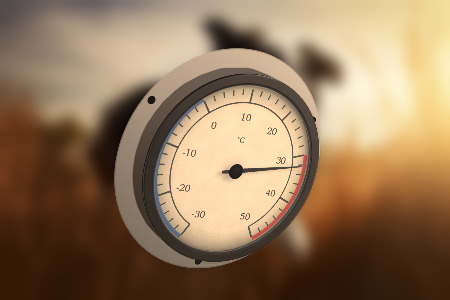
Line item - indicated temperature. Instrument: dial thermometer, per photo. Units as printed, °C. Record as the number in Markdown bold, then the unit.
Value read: **32** °C
